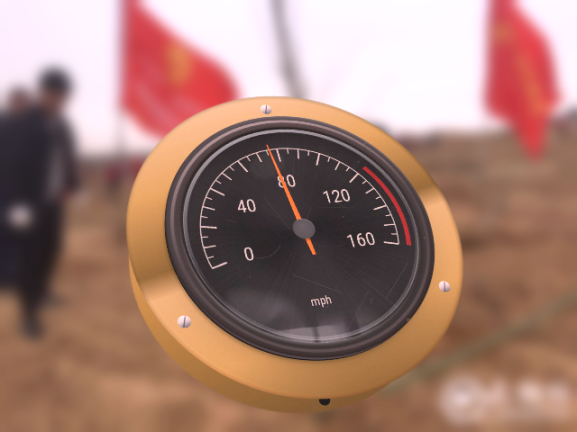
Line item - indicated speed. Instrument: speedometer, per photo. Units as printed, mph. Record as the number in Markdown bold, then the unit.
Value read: **75** mph
